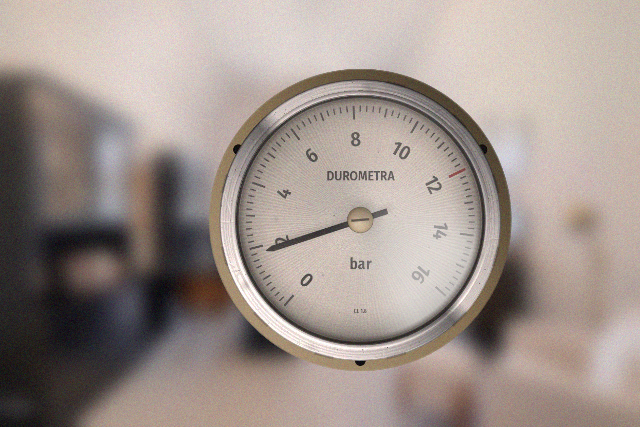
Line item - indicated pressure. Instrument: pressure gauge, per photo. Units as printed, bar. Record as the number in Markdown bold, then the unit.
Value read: **1.8** bar
